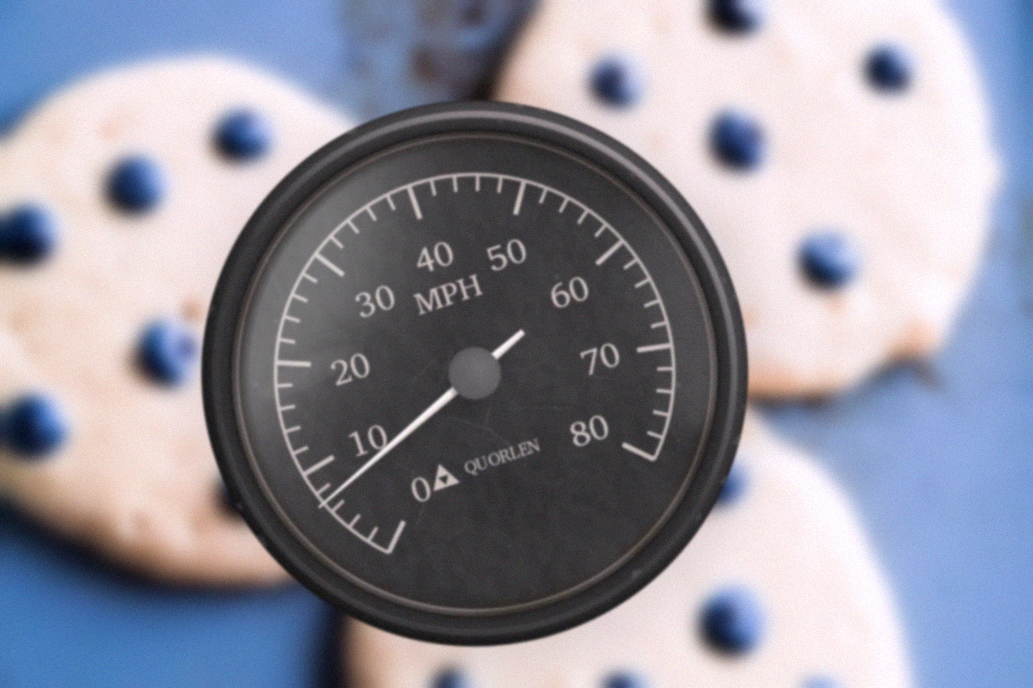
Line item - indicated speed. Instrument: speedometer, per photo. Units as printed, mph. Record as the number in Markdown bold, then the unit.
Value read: **7** mph
